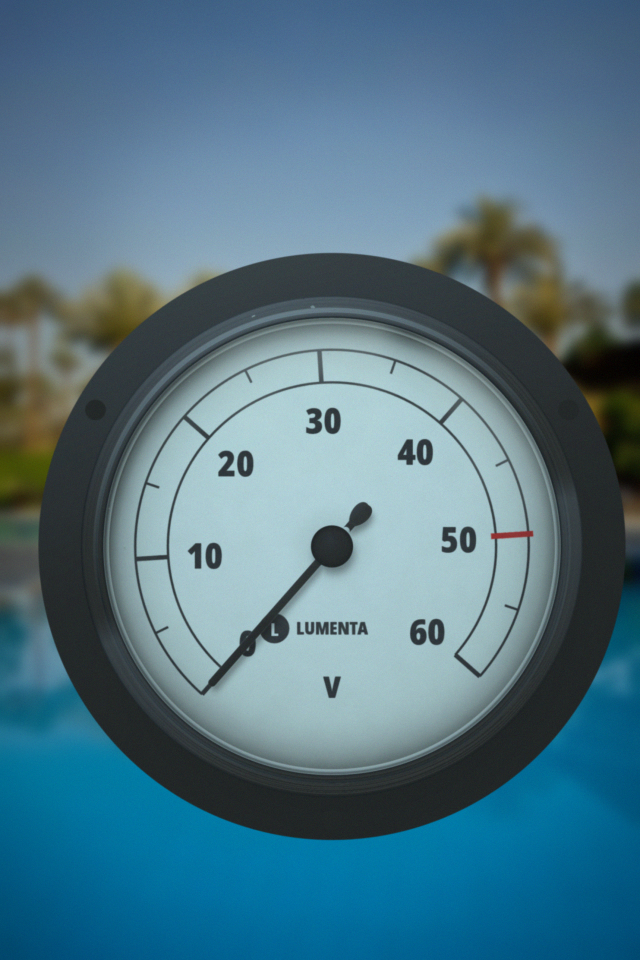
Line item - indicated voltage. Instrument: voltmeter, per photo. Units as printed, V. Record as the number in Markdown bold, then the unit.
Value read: **0** V
